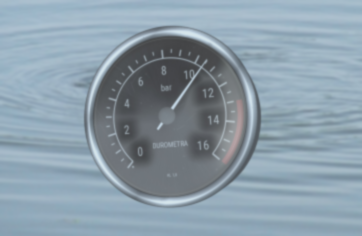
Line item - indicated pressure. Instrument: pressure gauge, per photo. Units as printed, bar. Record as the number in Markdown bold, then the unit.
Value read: **10.5** bar
